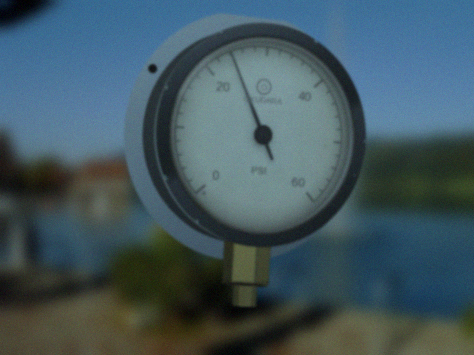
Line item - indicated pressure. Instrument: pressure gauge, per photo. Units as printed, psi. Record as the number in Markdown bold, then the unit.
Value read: **24** psi
